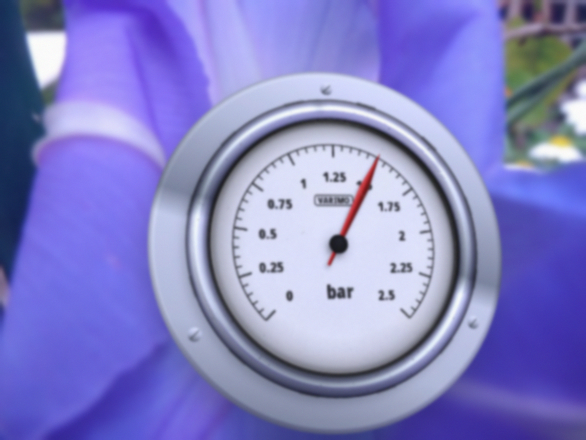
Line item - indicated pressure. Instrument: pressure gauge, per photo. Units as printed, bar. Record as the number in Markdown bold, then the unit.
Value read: **1.5** bar
